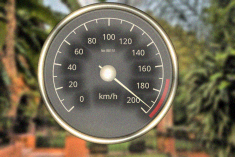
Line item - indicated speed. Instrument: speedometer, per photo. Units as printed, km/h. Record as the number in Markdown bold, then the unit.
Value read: **195** km/h
